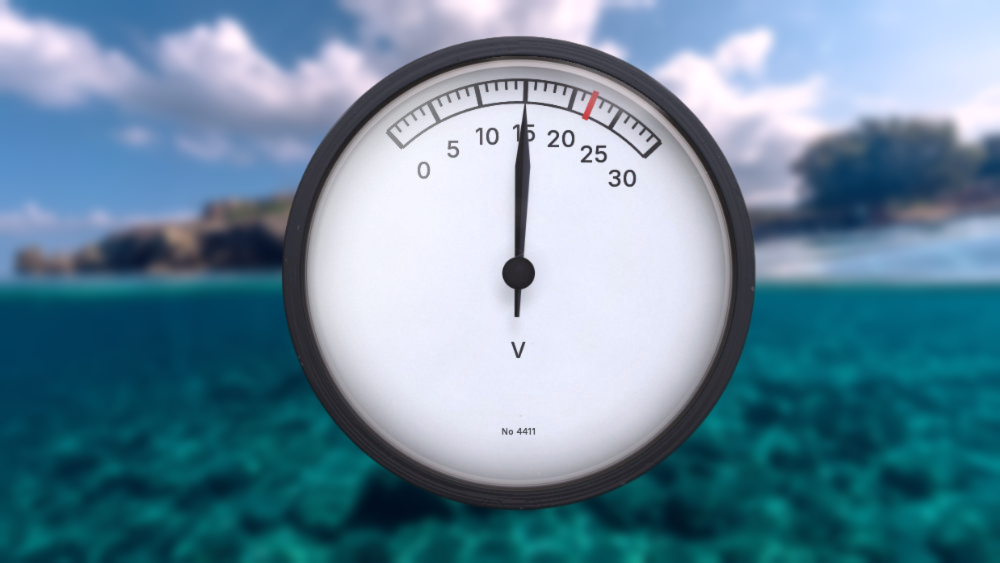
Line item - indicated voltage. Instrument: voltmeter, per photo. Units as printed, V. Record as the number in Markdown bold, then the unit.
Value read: **15** V
